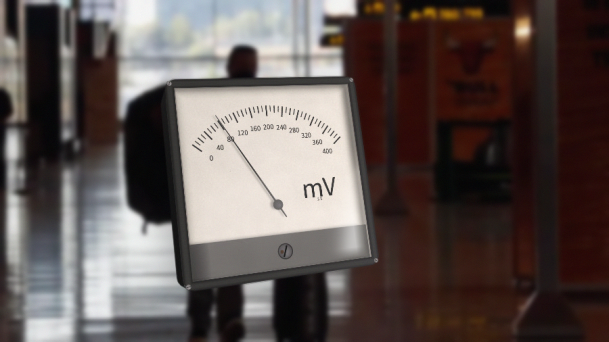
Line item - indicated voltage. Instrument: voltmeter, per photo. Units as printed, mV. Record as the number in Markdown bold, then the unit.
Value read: **80** mV
